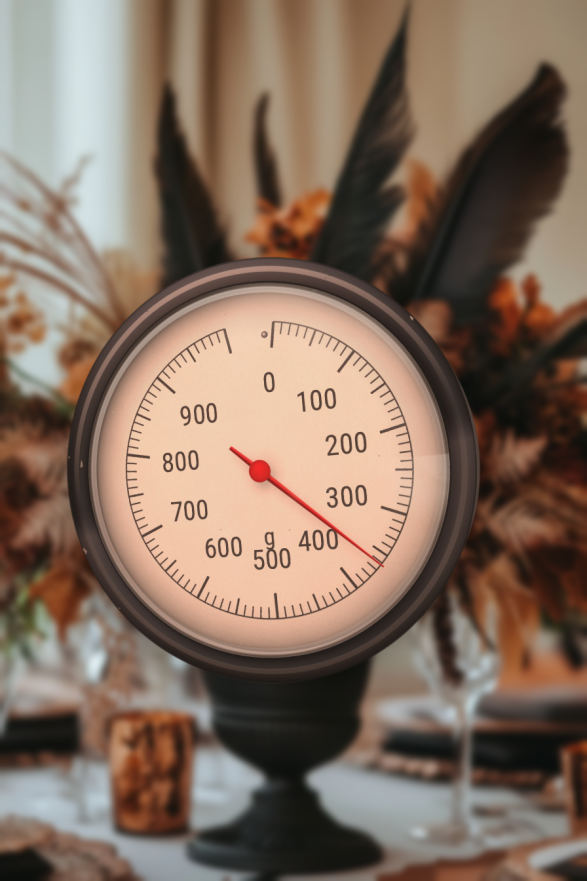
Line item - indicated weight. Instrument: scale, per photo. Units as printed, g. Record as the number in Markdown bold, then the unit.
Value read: **360** g
